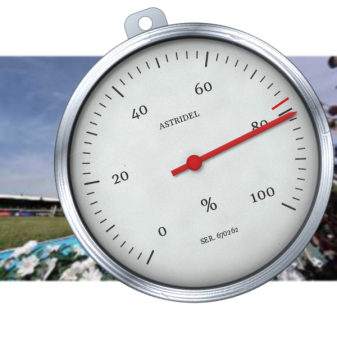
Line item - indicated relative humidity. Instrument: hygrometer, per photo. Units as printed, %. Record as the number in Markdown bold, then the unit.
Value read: **81** %
